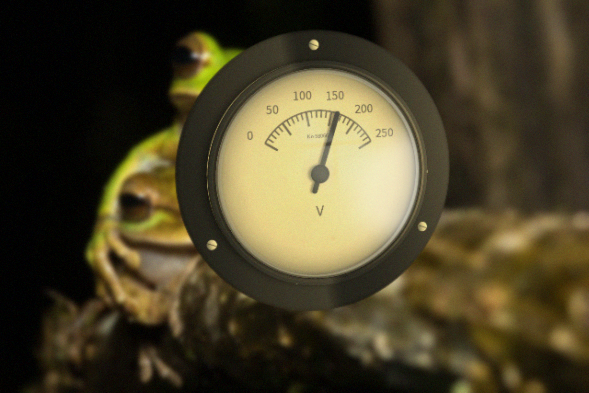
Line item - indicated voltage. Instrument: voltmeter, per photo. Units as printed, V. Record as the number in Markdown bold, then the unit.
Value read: **160** V
